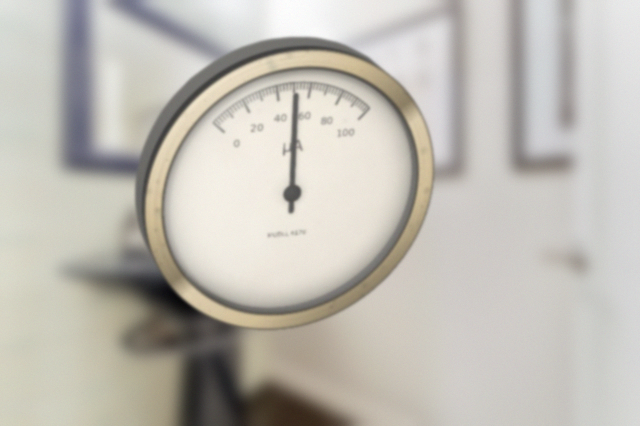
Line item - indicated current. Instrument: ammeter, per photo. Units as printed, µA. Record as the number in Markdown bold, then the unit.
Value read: **50** µA
